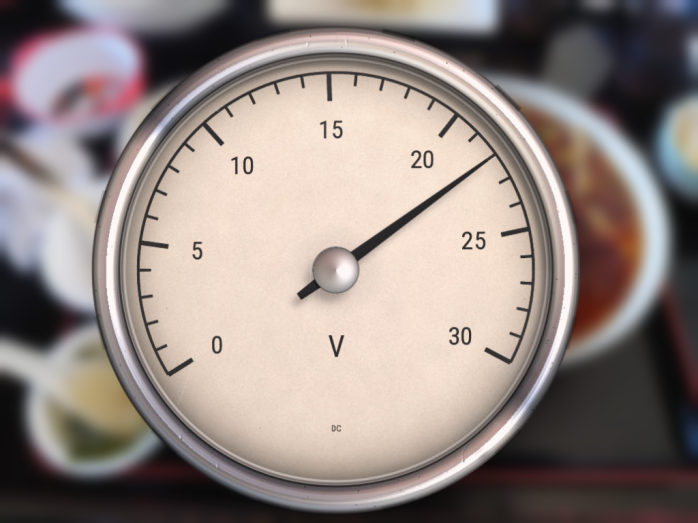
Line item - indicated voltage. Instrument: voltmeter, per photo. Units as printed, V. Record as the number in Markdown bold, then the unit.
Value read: **22** V
